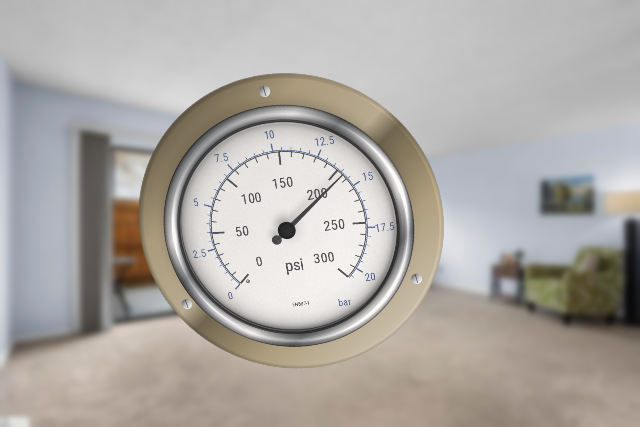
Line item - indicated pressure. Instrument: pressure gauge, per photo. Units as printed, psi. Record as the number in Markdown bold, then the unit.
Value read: **205** psi
